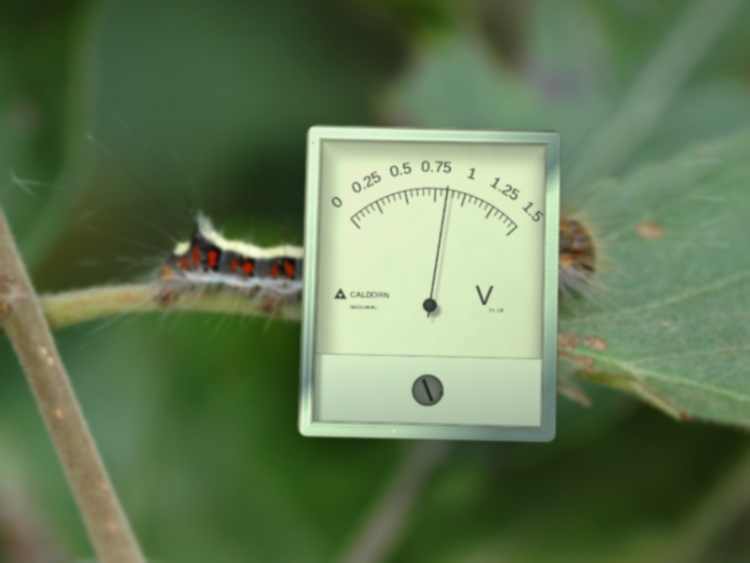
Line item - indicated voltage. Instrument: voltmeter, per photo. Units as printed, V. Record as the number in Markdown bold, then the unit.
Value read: **0.85** V
